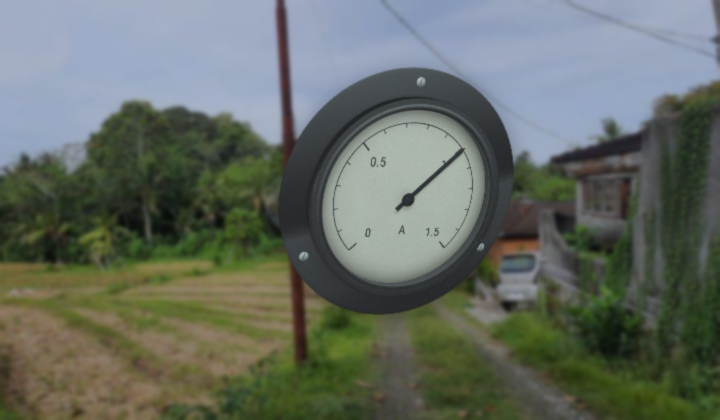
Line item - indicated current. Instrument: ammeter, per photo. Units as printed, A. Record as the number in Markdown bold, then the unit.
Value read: **1** A
